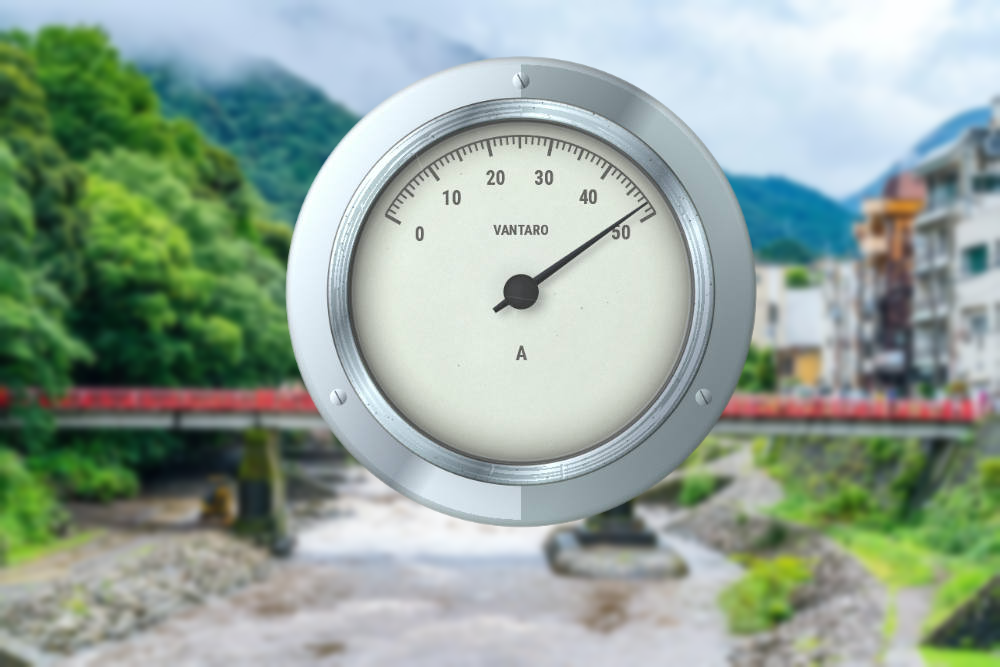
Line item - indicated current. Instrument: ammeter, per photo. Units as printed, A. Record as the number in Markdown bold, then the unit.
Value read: **48** A
